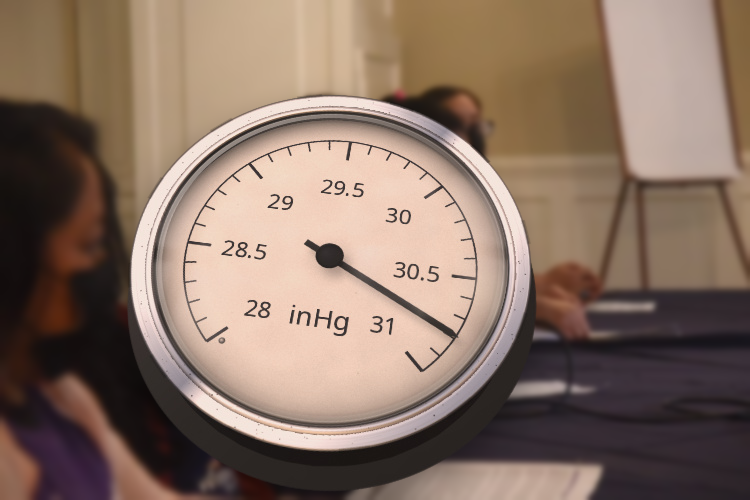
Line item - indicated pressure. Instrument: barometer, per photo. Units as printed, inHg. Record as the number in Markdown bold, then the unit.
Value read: **30.8** inHg
